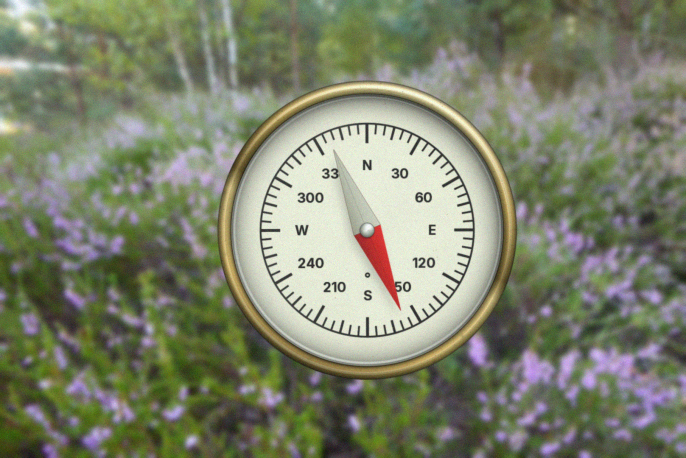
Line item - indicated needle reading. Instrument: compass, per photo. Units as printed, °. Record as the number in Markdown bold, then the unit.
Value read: **157.5** °
